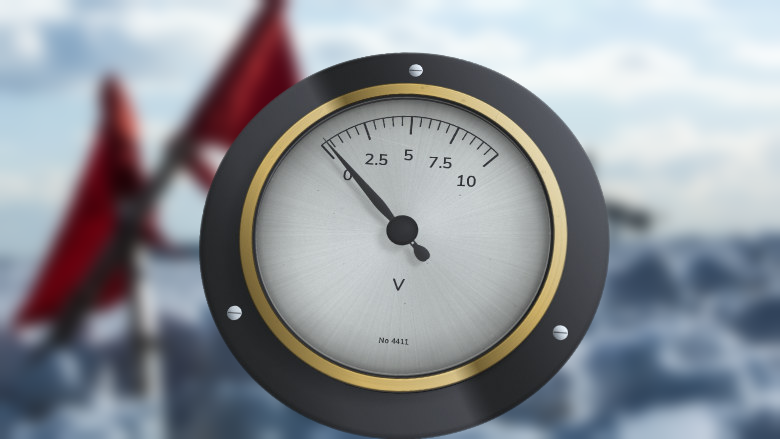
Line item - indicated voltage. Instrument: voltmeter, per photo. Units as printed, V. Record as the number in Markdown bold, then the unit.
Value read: **0.25** V
